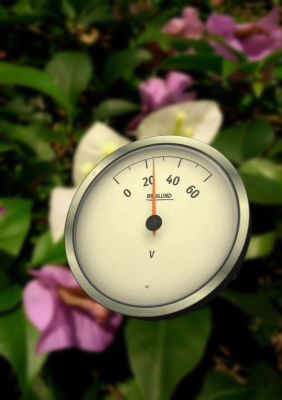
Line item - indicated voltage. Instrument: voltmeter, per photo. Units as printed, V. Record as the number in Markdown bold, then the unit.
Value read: **25** V
